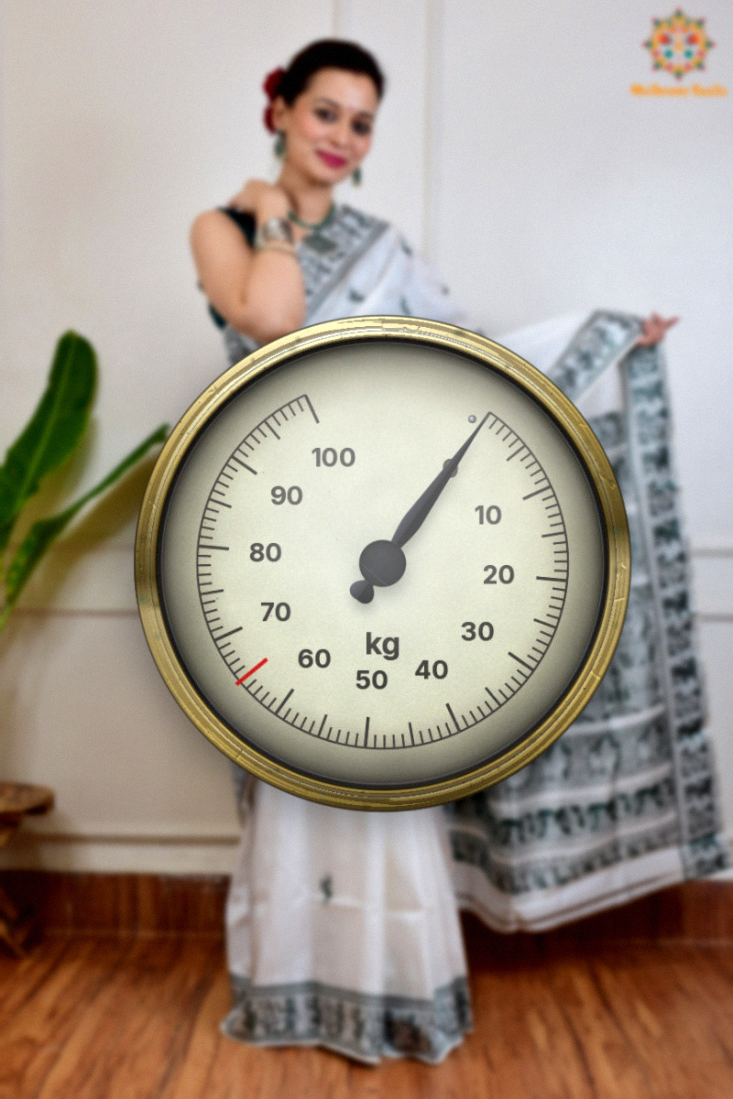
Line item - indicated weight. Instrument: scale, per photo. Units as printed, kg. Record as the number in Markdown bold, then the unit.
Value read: **0** kg
